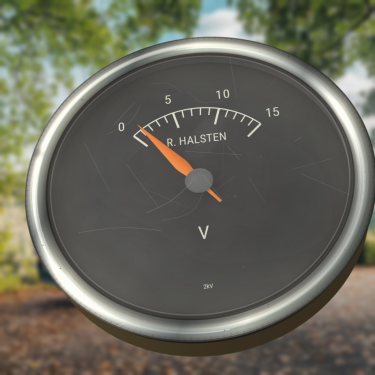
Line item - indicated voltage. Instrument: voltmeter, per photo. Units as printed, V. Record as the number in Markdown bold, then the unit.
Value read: **1** V
